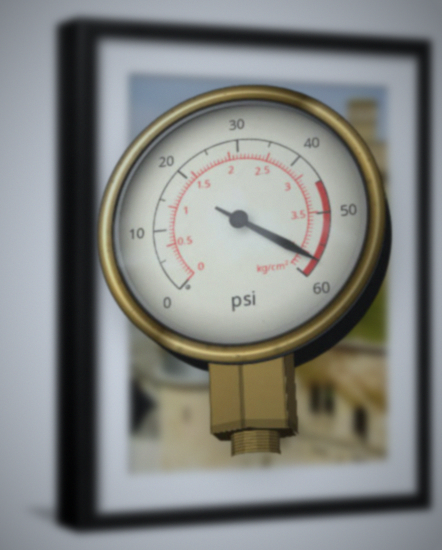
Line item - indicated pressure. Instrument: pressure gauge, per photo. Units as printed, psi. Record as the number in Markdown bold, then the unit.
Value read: **57.5** psi
